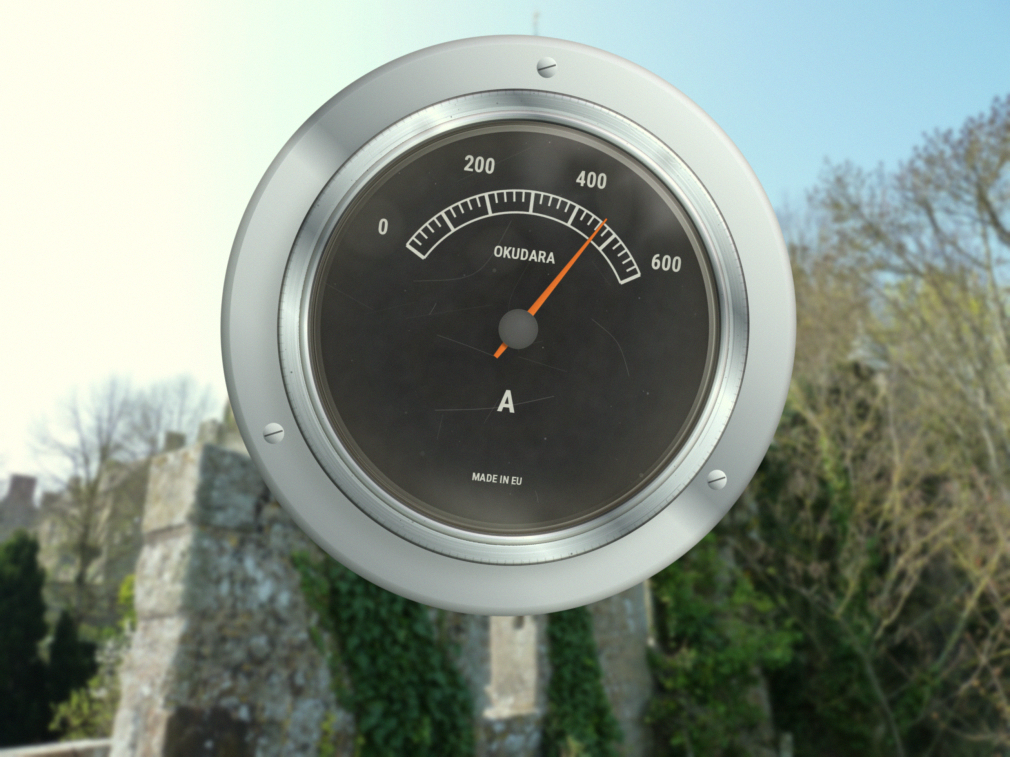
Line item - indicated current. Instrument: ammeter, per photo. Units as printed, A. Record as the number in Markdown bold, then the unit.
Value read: **460** A
